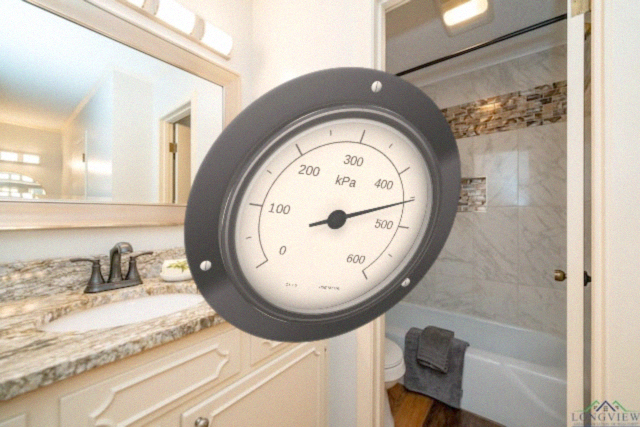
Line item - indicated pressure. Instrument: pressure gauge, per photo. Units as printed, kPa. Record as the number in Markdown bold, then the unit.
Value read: **450** kPa
